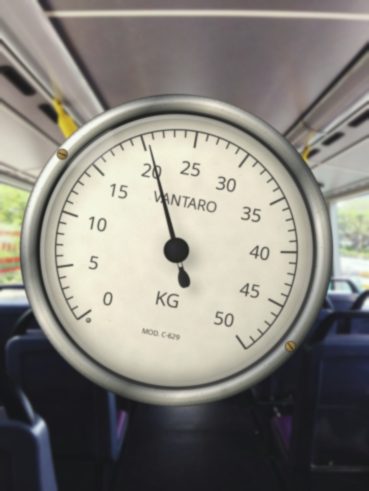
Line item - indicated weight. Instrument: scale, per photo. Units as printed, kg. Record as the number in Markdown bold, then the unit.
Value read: **20.5** kg
